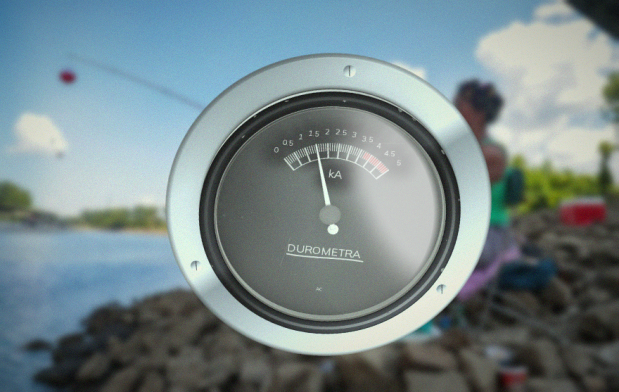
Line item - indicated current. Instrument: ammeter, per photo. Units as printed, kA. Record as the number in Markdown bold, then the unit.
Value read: **1.5** kA
